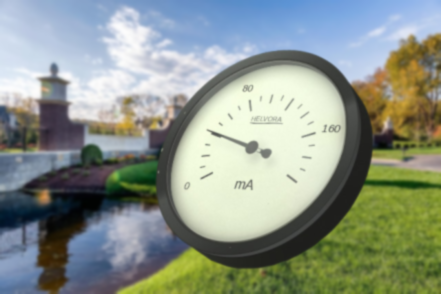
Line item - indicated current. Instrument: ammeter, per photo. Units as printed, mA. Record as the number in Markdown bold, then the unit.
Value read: **40** mA
